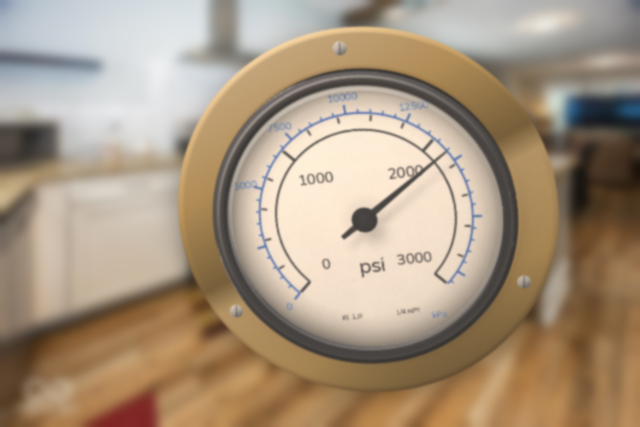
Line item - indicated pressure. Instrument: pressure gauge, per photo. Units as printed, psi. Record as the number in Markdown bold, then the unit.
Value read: **2100** psi
